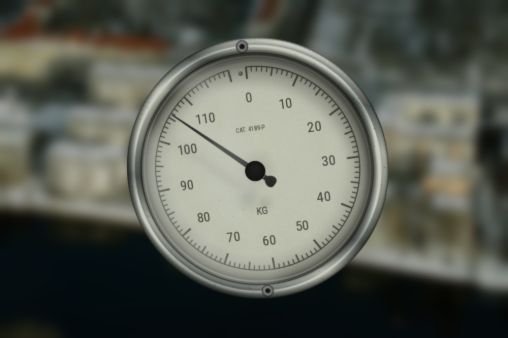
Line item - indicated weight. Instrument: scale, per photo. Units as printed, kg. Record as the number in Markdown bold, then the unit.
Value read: **106** kg
